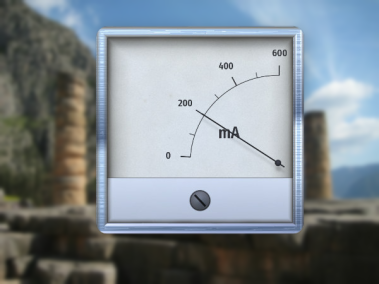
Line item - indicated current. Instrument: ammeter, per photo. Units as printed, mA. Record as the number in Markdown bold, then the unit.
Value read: **200** mA
